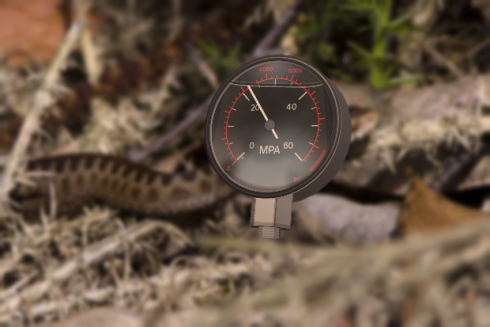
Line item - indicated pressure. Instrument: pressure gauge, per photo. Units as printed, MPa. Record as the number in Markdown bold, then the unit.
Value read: **22.5** MPa
